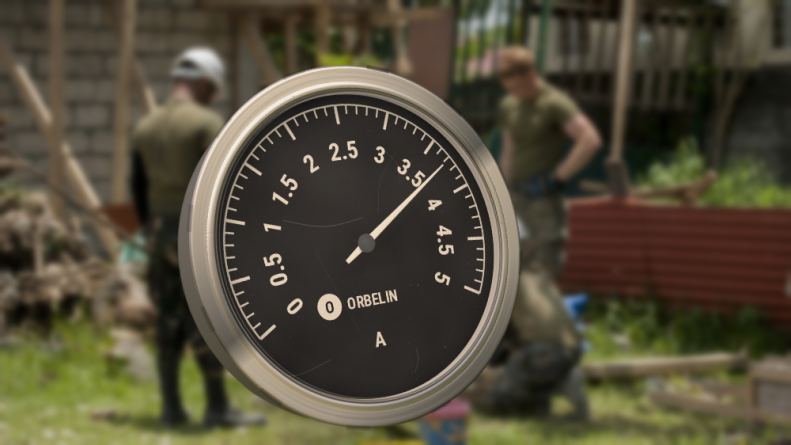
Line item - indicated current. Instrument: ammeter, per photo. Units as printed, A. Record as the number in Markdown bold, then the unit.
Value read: **3.7** A
